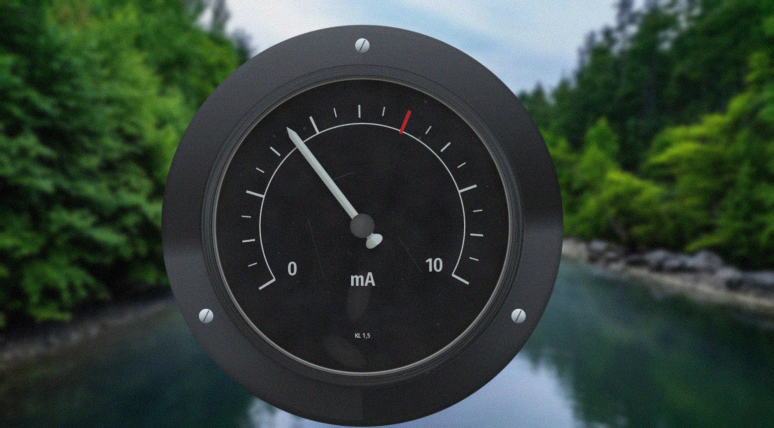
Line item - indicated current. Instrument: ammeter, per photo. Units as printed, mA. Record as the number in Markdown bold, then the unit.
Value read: **3.5** mA
